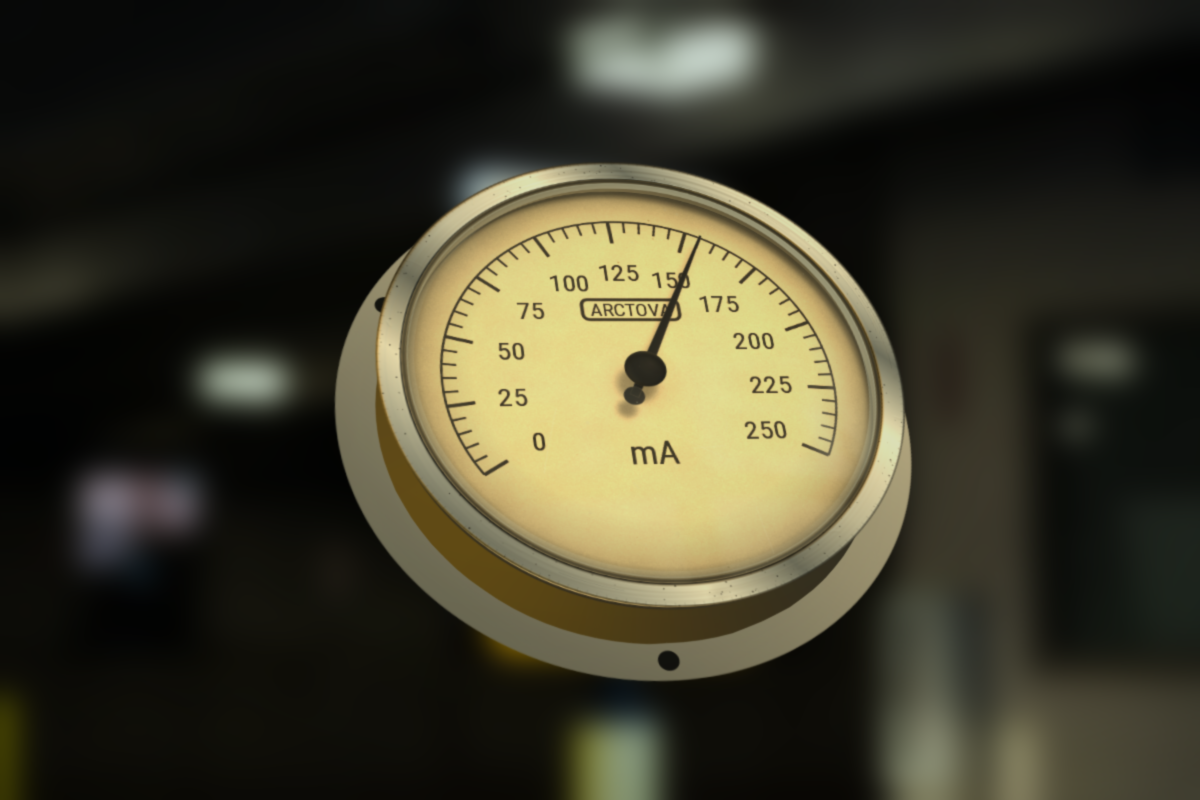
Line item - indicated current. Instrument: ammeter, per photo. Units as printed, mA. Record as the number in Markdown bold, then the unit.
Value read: **155** mA
